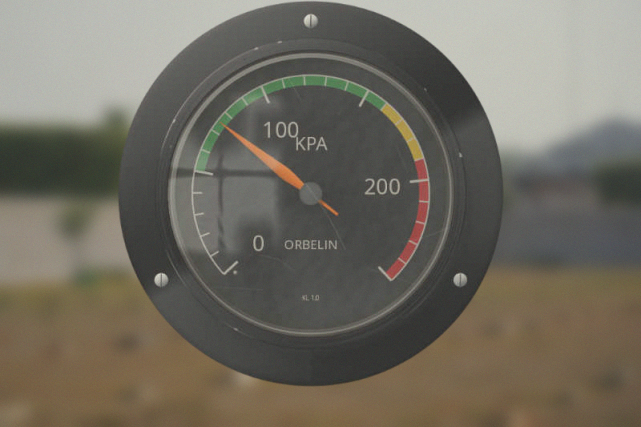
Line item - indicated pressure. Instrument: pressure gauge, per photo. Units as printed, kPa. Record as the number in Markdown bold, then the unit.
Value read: **75** kPa
